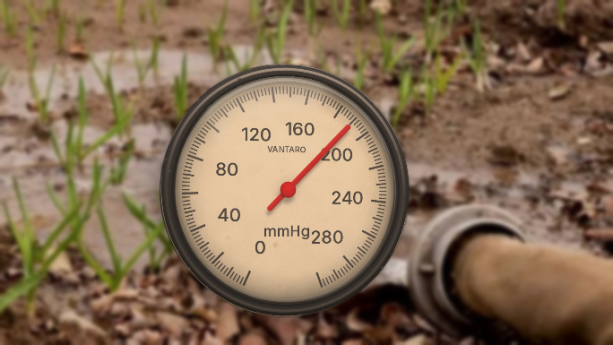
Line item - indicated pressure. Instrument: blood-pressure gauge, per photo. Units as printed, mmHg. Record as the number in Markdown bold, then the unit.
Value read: **190** mmHg
